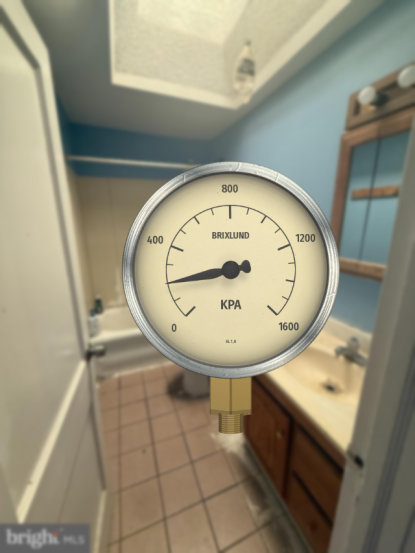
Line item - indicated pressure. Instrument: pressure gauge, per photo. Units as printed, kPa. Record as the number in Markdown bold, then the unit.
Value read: **200** kPa
